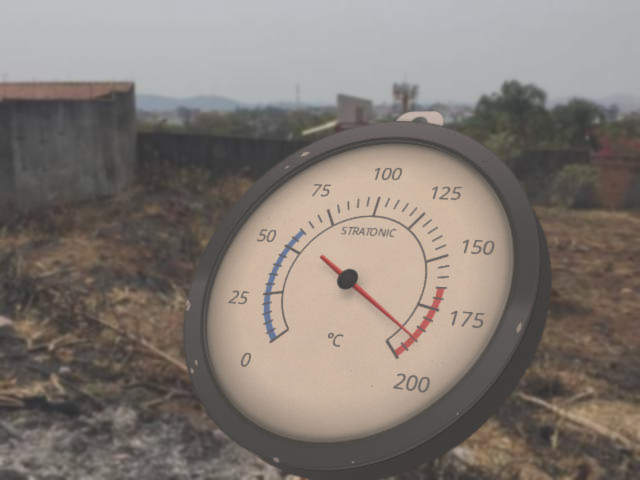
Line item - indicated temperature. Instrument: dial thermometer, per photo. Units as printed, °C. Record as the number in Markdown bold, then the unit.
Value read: **190** °C
